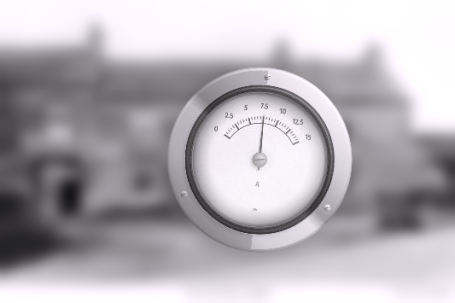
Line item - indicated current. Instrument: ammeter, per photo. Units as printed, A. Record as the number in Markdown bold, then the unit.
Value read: **7.5** A
